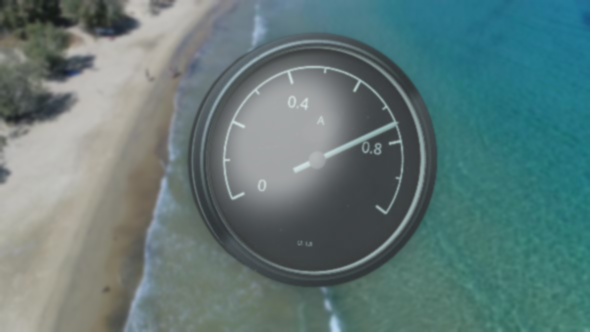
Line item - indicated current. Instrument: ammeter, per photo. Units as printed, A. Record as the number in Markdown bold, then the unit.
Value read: **0.75** A
